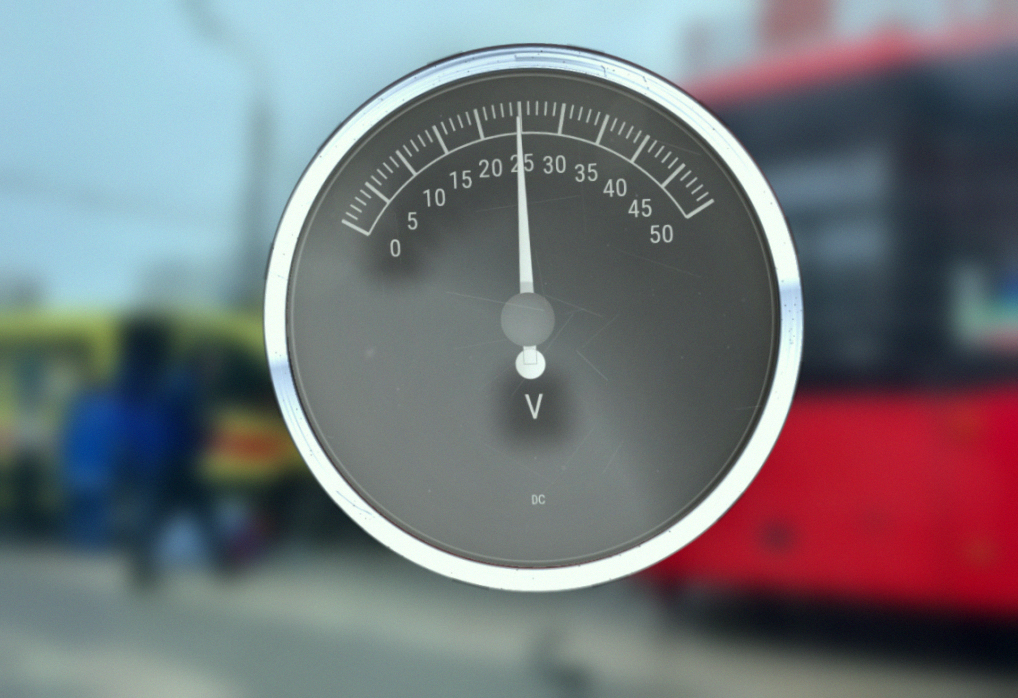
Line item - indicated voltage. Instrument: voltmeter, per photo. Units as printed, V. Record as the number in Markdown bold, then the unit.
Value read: **25** V
